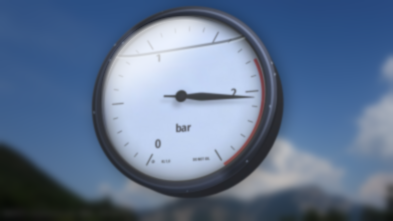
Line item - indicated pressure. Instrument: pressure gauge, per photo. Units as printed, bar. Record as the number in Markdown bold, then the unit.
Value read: **2.05** bar
